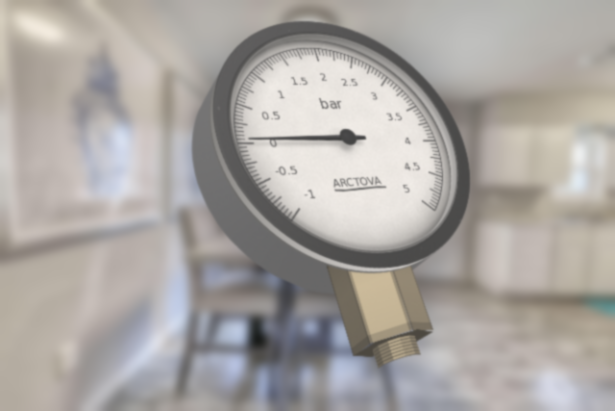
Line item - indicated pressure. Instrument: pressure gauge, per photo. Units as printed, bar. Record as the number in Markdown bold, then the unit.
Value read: **0** bar
